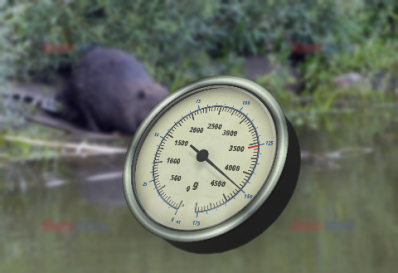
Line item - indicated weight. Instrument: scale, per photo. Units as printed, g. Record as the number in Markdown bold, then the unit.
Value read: **4250** g
